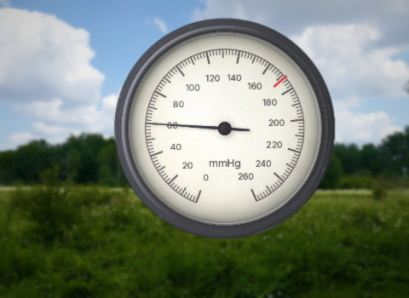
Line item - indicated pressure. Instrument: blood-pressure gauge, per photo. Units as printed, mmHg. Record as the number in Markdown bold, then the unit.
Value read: **60** mmHg
